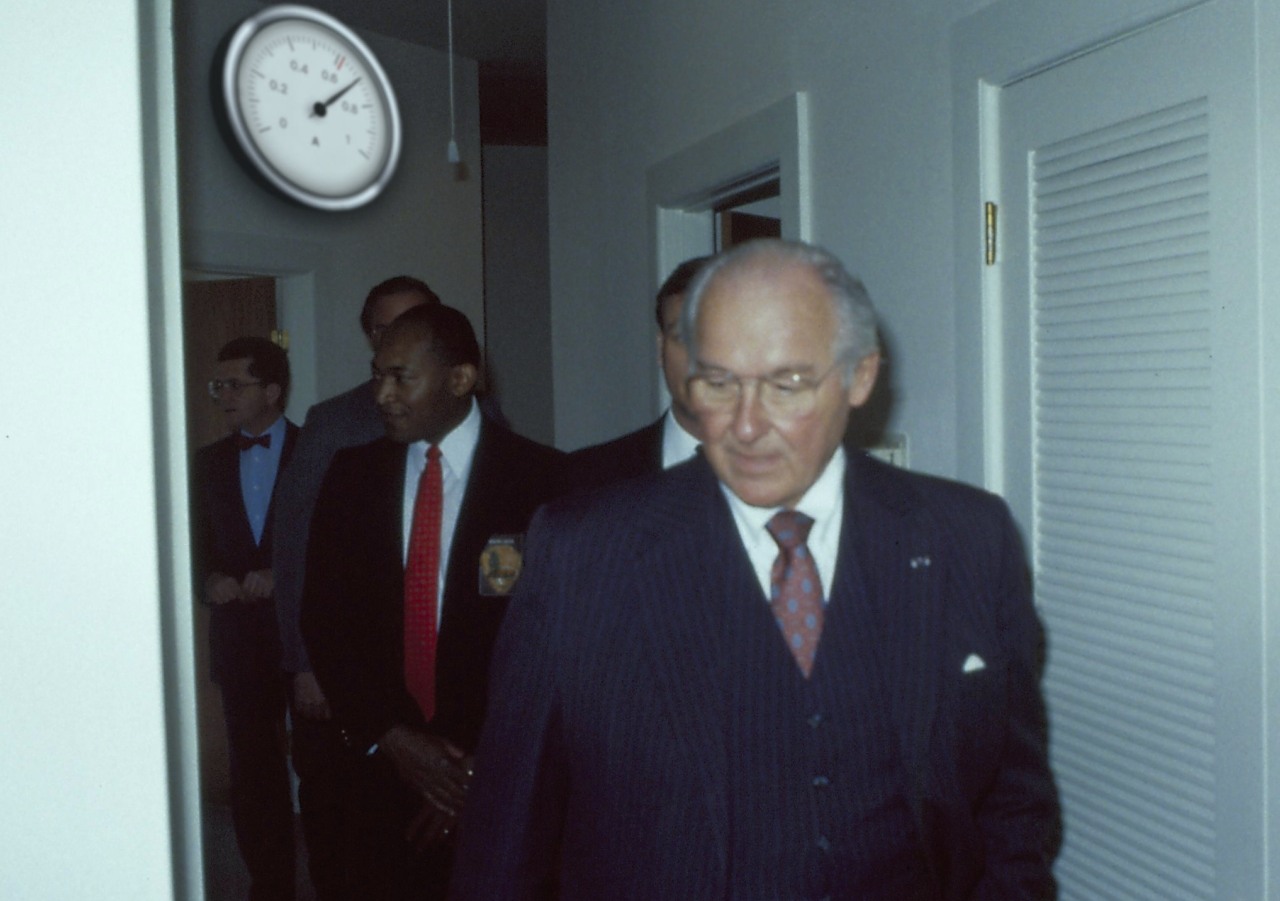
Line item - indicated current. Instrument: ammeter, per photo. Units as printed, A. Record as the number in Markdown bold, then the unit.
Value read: **0.7** A
